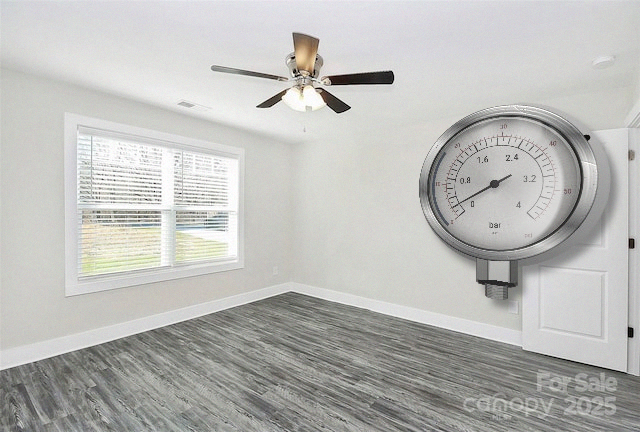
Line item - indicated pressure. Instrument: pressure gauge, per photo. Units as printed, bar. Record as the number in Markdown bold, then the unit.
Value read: **0.2** bar
